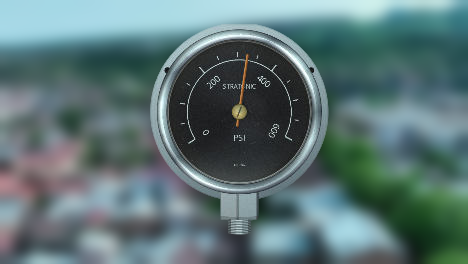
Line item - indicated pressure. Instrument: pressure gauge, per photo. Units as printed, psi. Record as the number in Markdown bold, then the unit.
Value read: **325** psi
